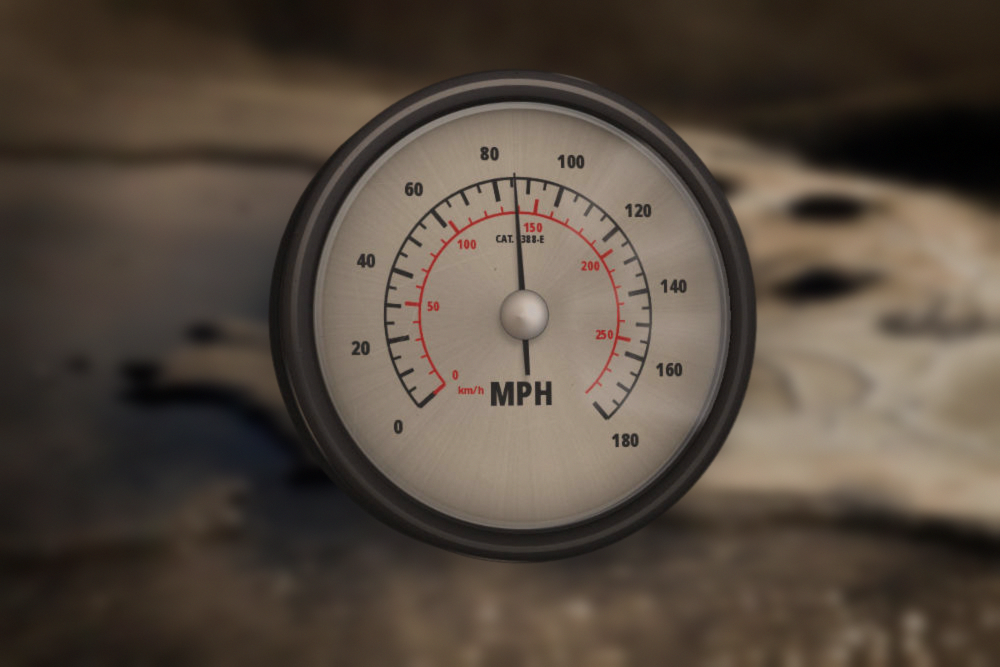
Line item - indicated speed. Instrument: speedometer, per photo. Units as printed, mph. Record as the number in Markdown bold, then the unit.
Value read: **85** mph
